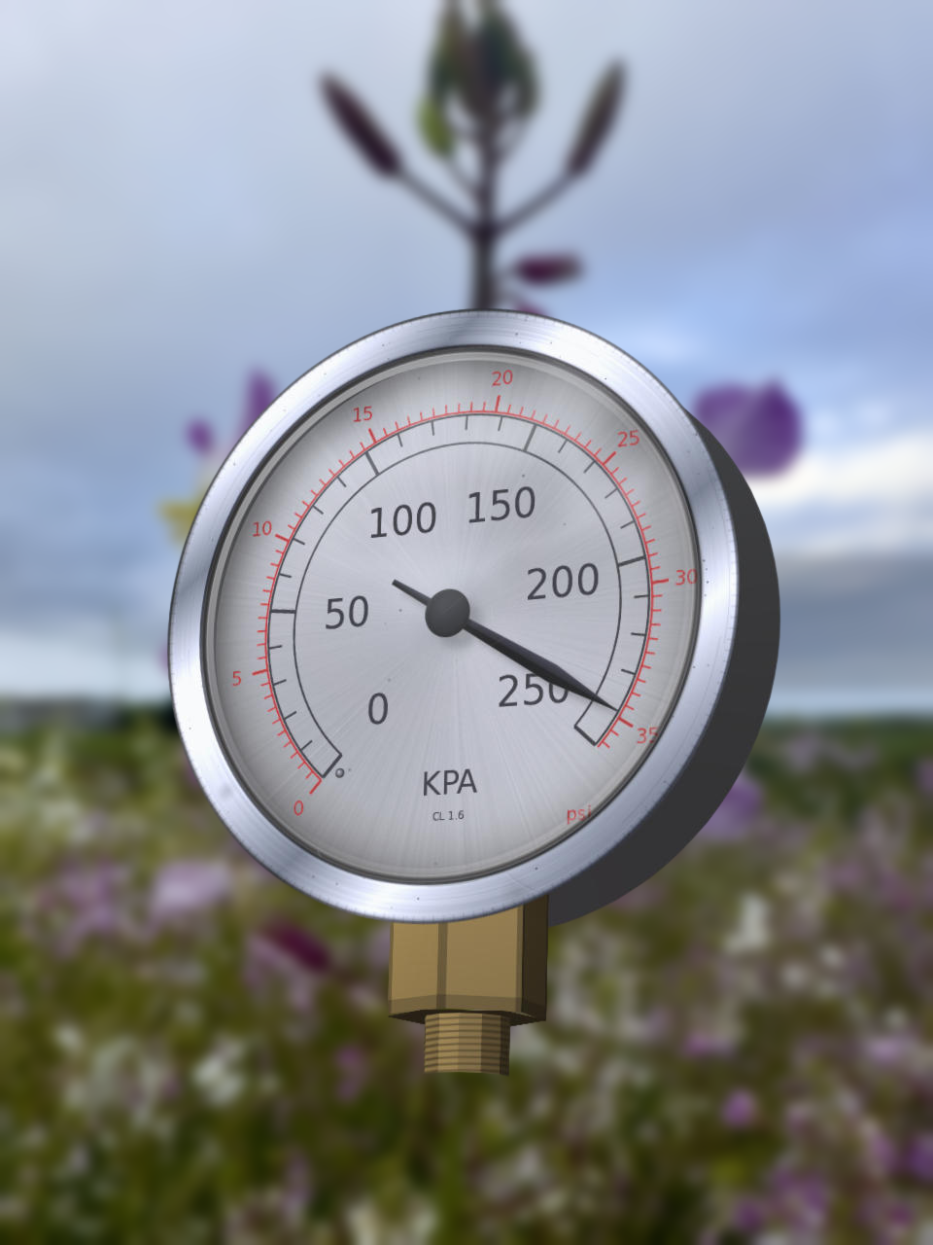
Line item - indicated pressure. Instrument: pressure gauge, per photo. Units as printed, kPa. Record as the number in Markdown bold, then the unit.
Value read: **240** kPa
